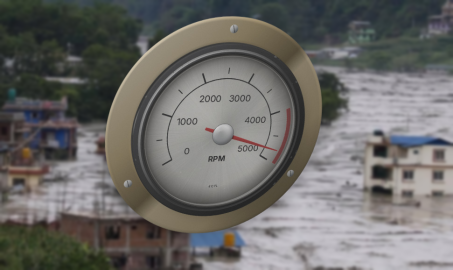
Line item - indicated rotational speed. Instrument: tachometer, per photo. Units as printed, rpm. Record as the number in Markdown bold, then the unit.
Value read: **4750** rpm
